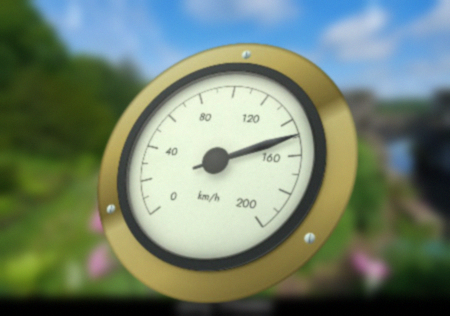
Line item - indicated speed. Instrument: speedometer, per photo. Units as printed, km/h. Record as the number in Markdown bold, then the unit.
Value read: **150** km/h
